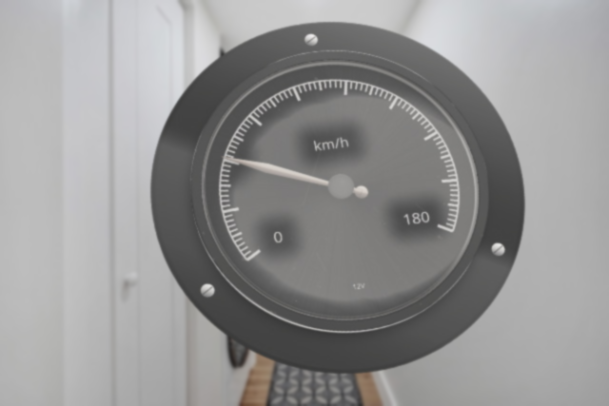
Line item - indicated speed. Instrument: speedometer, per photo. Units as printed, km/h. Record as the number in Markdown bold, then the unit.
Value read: **40** km/h
